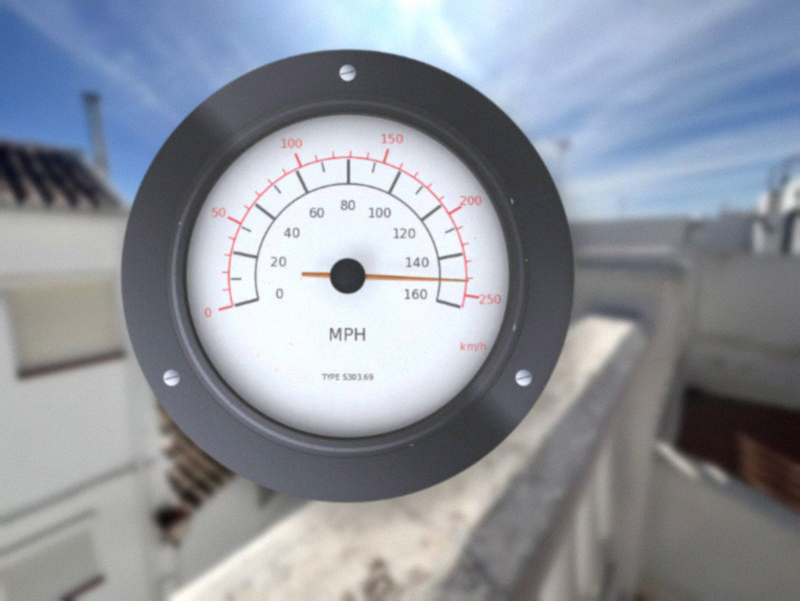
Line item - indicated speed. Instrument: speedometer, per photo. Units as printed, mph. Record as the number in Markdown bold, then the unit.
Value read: **150** mph
